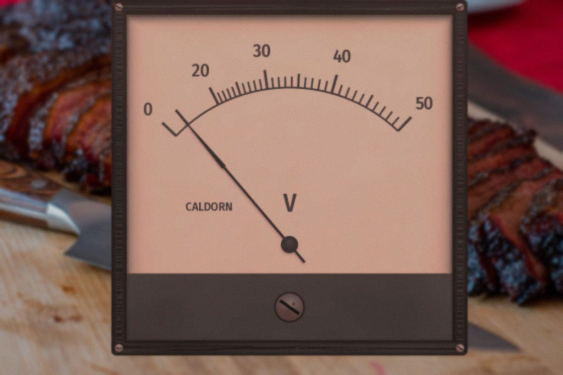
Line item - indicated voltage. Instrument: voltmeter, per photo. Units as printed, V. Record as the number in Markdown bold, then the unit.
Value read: **10** V
